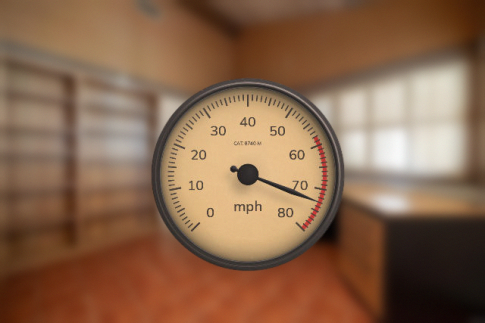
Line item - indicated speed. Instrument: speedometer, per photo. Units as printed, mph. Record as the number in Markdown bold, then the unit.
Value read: **73** mph
